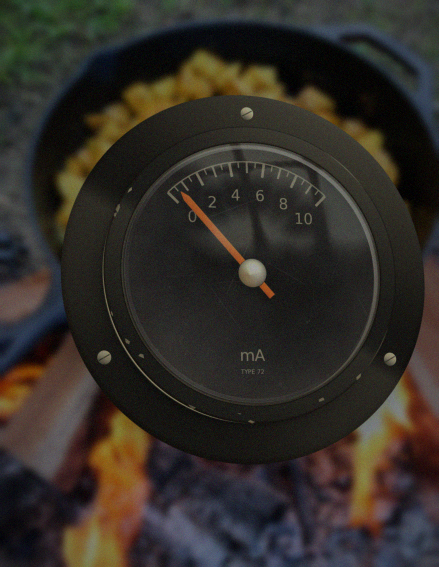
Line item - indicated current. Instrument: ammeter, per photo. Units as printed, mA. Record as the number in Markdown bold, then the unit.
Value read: **0.5** mA
